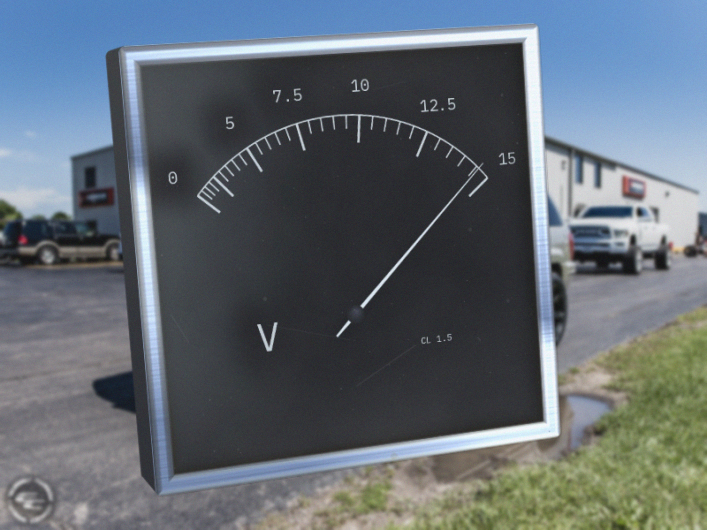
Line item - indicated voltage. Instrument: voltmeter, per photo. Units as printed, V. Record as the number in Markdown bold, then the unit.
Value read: **14.5** V
